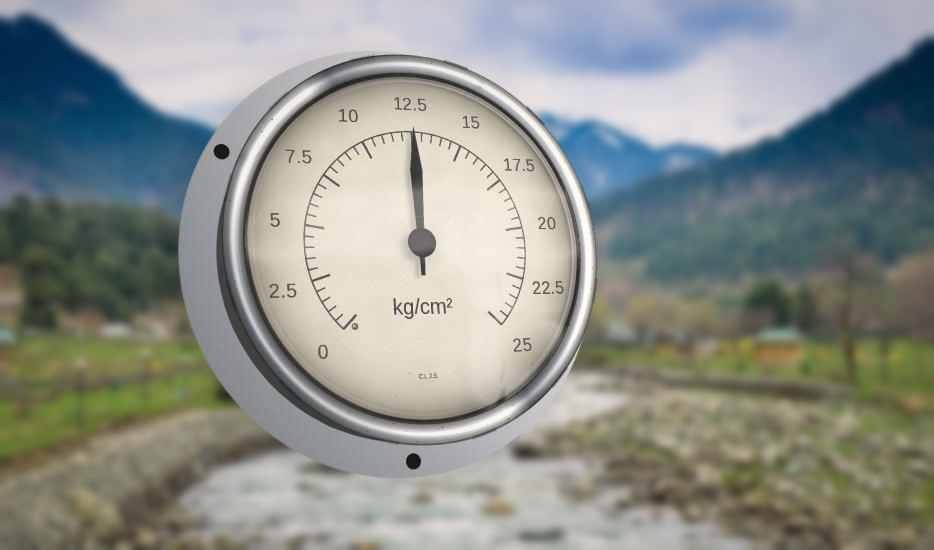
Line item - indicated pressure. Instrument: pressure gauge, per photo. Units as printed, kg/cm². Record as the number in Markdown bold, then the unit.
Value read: **12.5** kg/cm²
